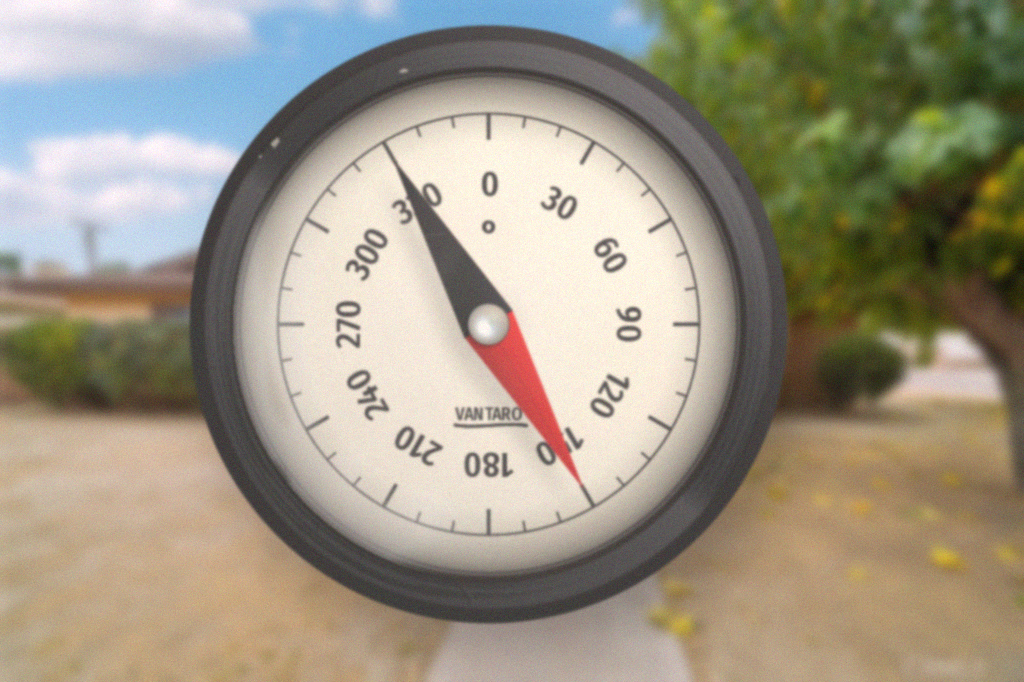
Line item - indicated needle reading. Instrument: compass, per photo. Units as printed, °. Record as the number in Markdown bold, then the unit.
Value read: **150** °
